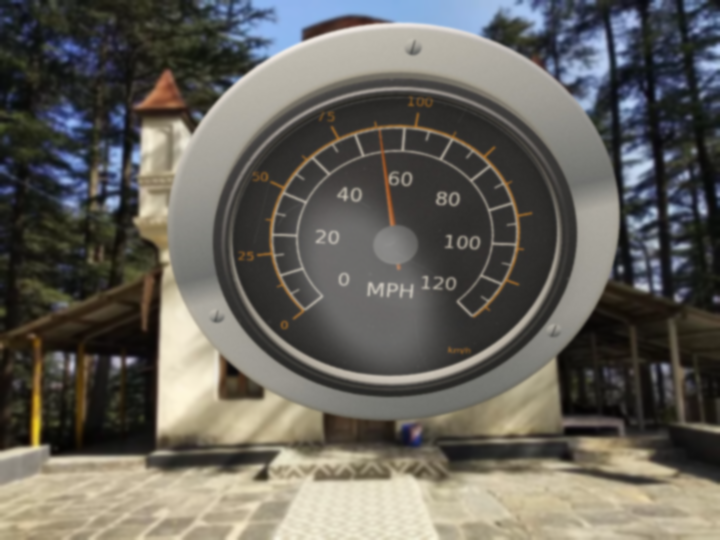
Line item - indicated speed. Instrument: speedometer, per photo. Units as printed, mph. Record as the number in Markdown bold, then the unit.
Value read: **55** mph
